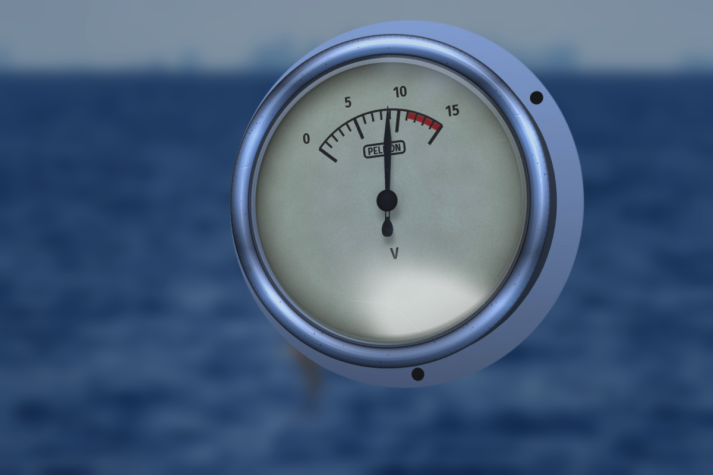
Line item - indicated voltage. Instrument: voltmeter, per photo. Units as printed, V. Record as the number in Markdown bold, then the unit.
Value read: **9** V
